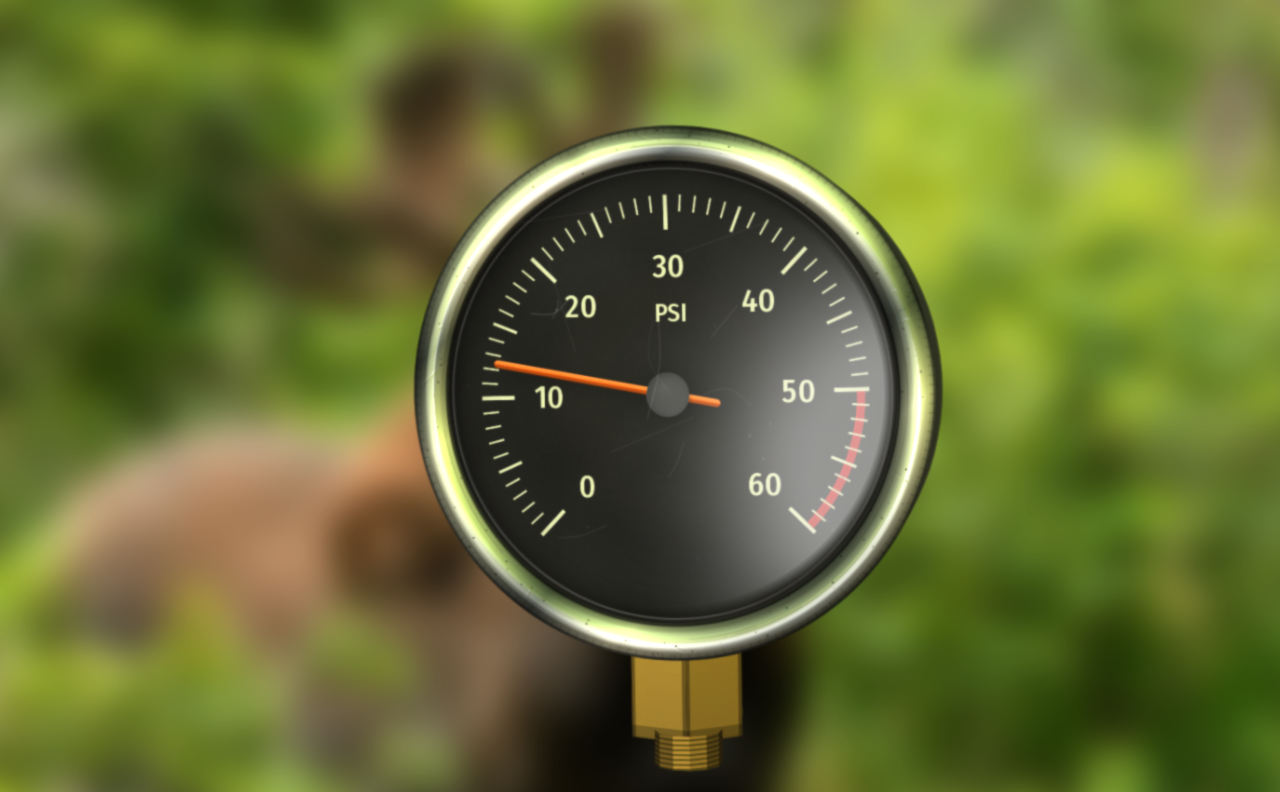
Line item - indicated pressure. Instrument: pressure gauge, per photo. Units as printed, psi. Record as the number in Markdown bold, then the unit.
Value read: **12.5** psi
